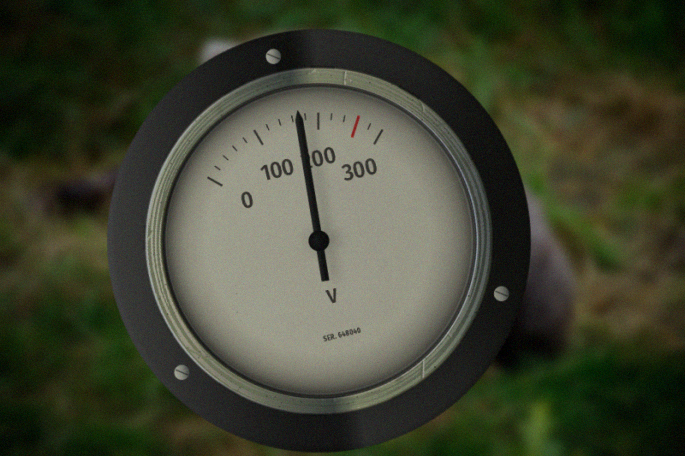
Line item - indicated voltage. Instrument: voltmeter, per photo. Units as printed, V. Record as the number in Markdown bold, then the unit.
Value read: **170** V
